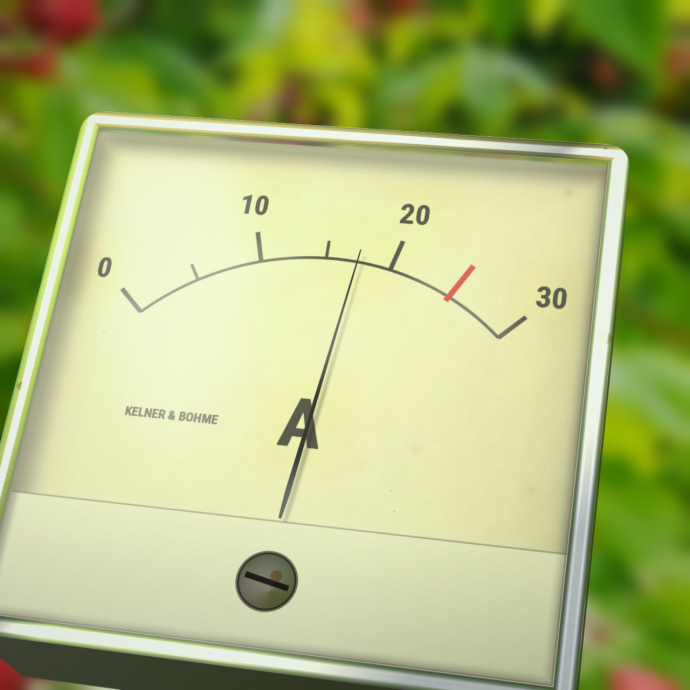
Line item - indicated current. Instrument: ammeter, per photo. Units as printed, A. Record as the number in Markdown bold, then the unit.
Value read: **17.5** A
